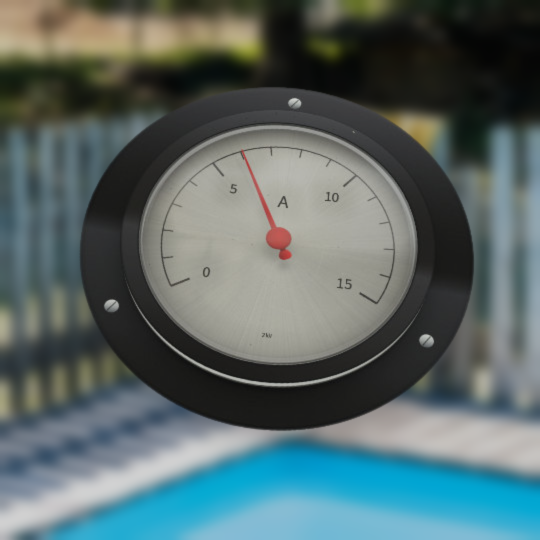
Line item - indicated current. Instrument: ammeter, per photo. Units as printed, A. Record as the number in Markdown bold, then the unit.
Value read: **6** A
